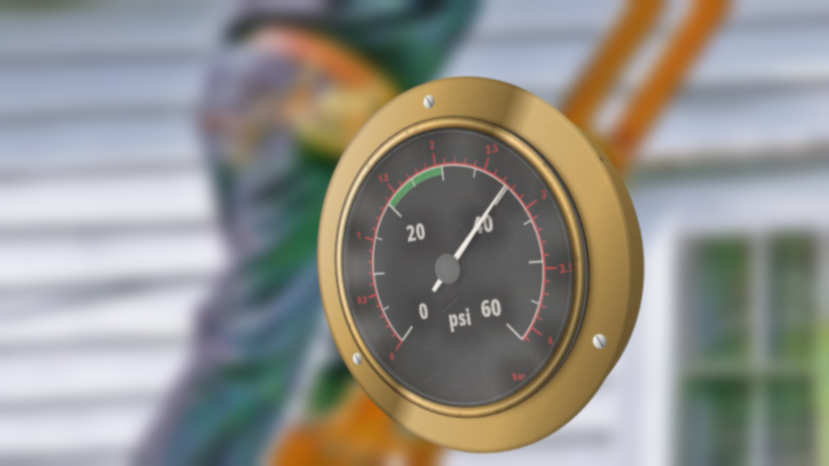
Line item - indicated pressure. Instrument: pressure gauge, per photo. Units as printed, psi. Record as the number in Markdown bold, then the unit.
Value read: **40** psi
